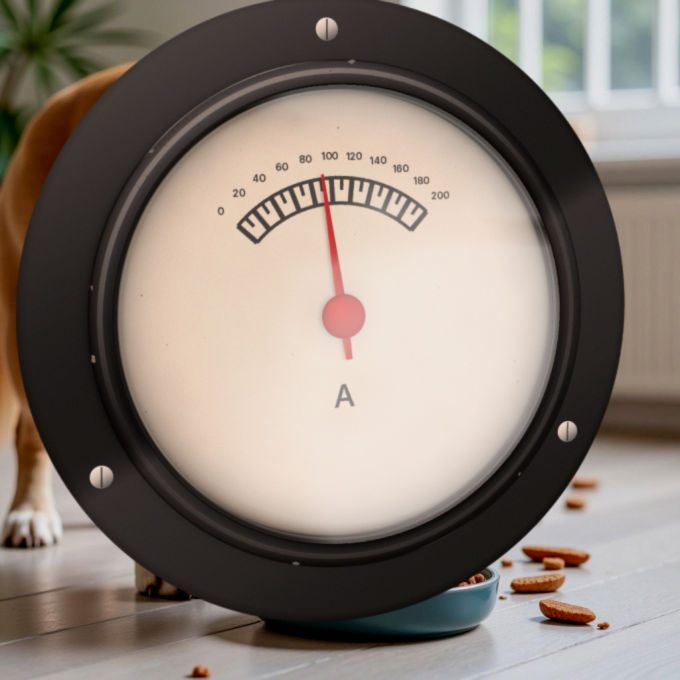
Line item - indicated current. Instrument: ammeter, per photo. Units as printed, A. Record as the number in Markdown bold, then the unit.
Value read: **90** A
